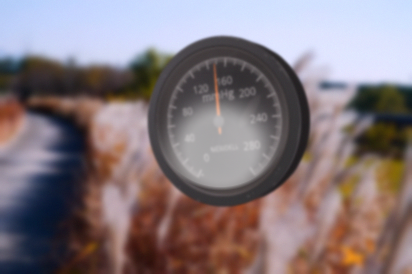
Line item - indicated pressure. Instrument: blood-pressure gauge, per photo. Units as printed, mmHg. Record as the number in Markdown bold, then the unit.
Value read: **150** mmHg
